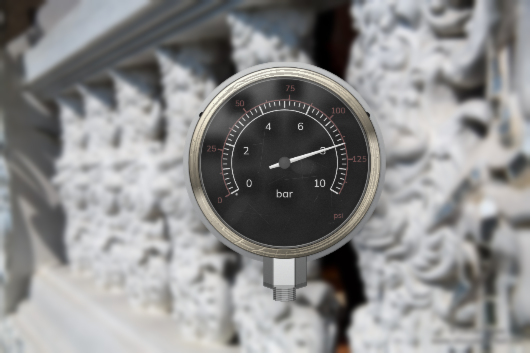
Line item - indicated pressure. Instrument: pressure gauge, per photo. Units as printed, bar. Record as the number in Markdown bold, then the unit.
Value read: **8** bar
